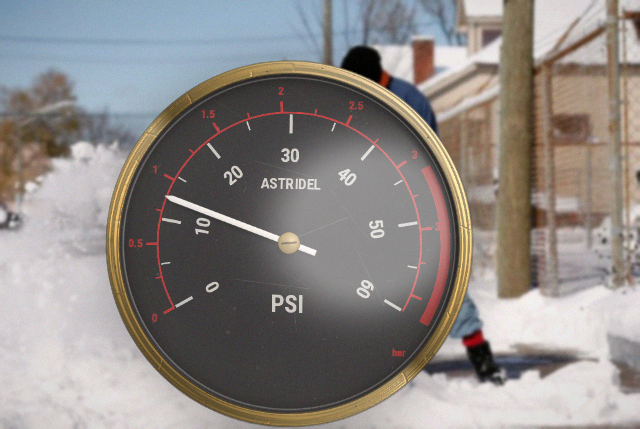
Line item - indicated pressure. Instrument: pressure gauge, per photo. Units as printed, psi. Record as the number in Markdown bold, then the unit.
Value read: **12.5** psi
